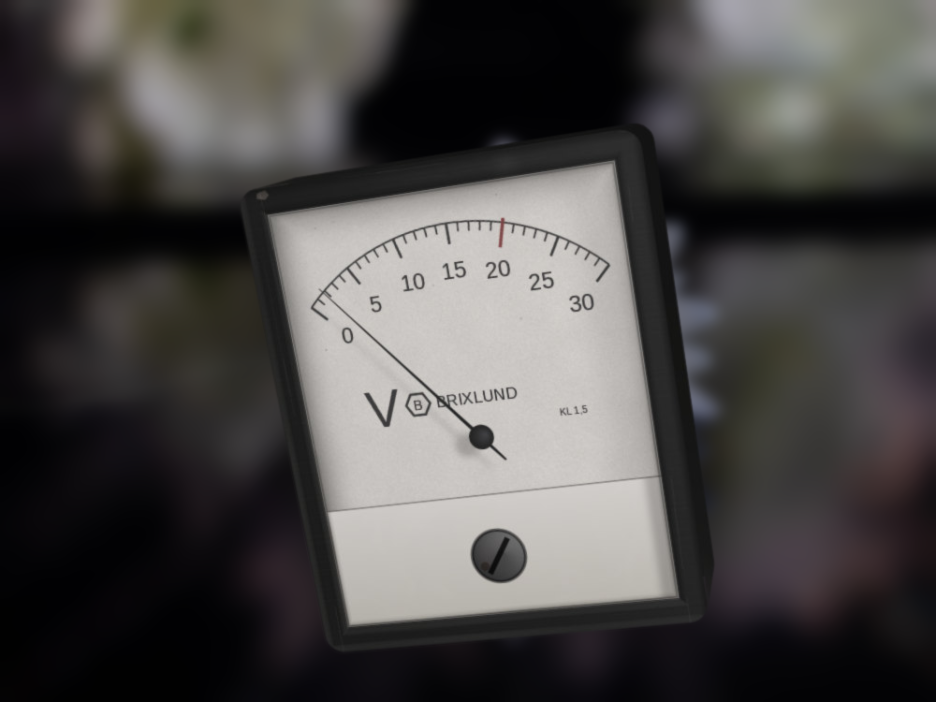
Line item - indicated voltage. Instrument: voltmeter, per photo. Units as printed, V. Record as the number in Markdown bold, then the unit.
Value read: **2** V
